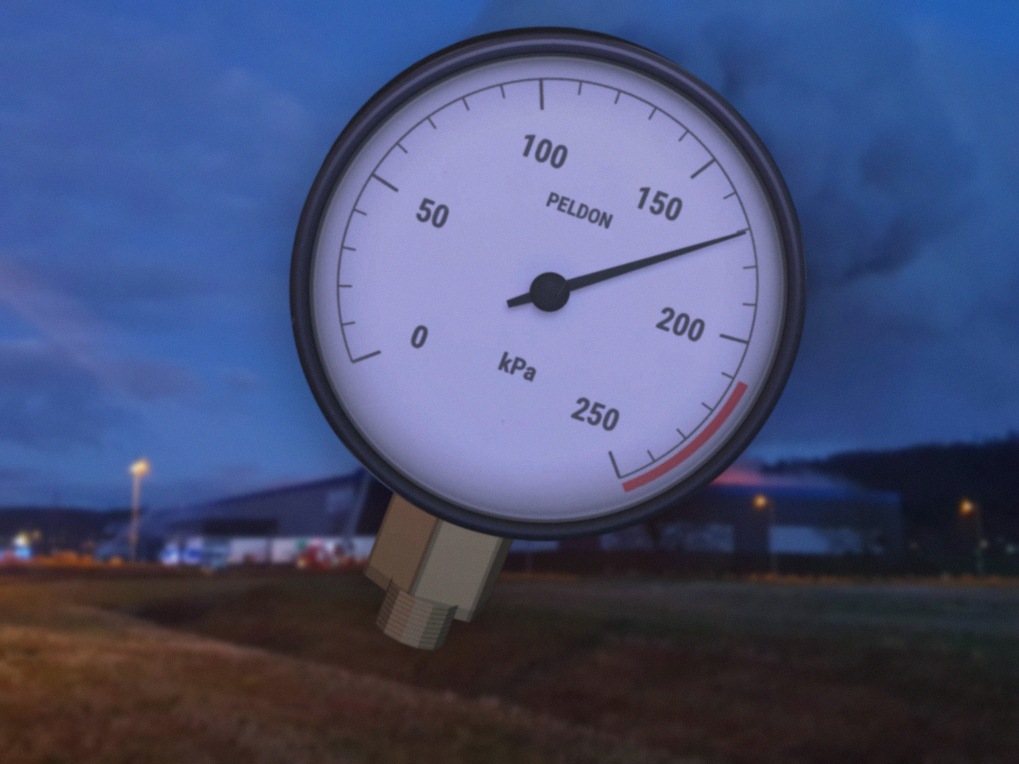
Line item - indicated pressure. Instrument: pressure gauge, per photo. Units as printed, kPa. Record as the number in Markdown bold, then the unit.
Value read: **170** kPa
